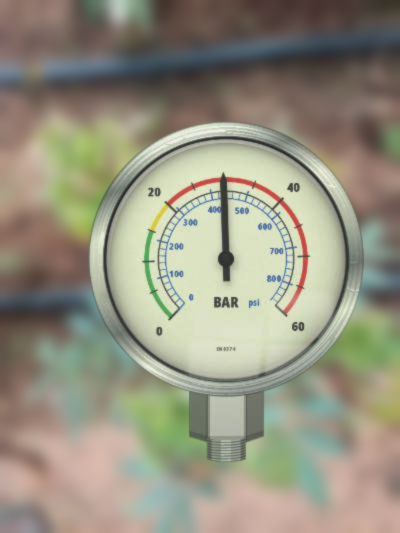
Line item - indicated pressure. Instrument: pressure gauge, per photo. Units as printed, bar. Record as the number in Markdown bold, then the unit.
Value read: **30** bar
